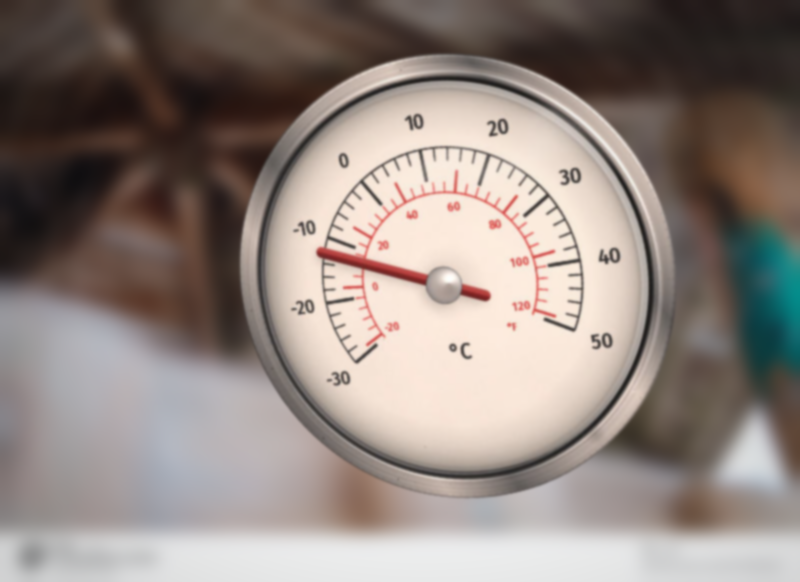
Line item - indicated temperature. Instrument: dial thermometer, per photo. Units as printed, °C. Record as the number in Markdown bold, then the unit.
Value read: **-12** °C
